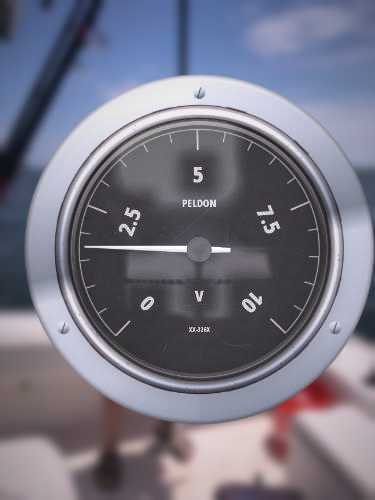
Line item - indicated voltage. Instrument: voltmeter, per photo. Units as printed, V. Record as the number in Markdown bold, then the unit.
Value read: **1.75** V
